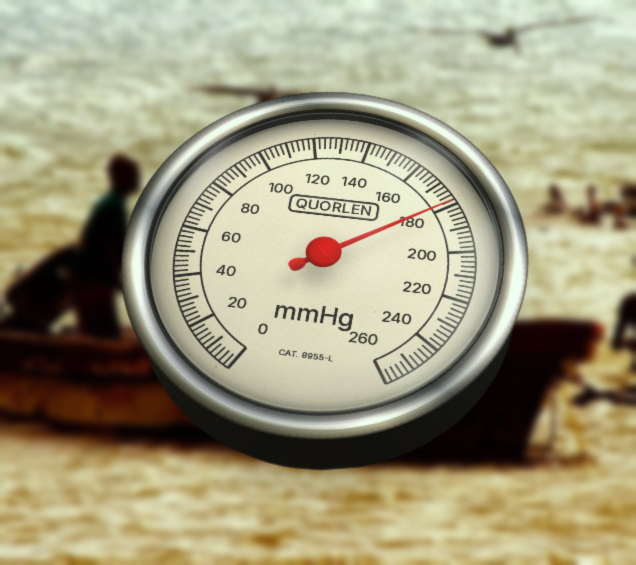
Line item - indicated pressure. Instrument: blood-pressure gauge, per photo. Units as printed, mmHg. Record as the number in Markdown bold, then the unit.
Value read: **180** mmHg
